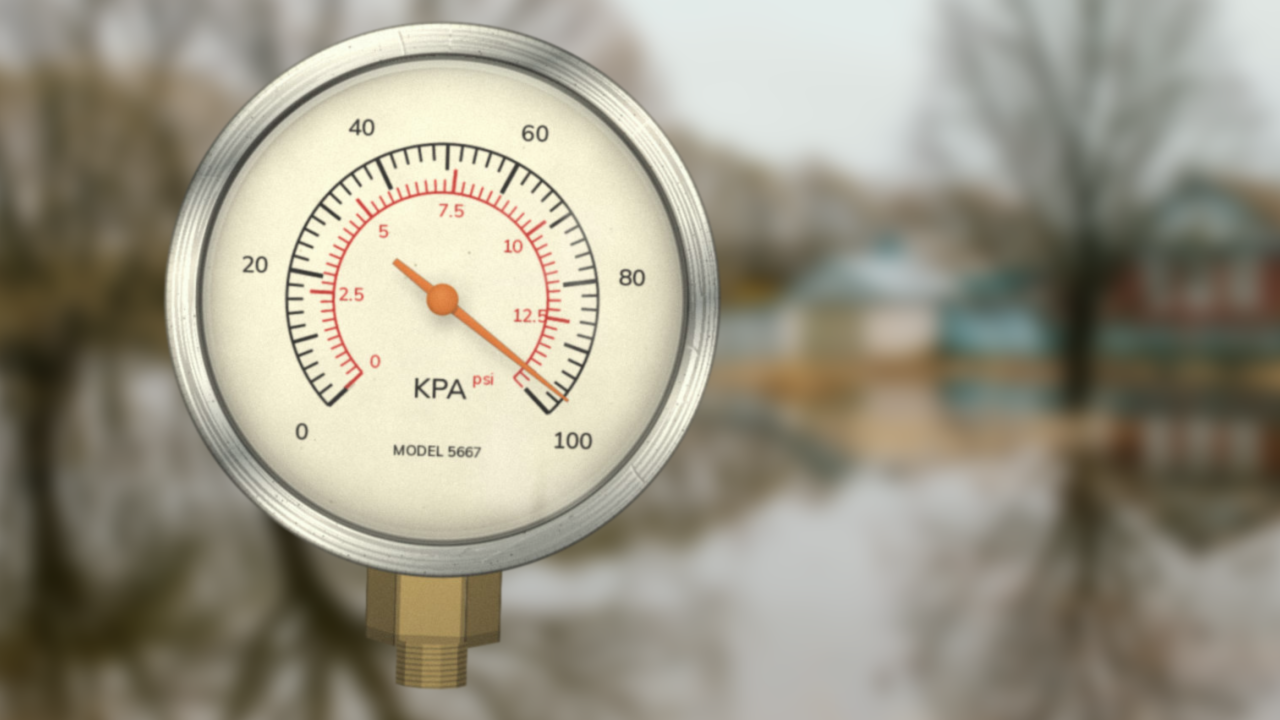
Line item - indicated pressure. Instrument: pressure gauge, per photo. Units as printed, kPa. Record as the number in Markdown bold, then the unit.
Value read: **97** kPa
